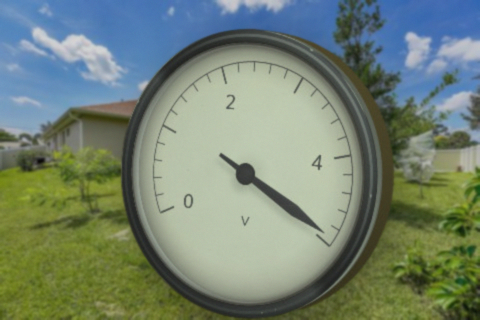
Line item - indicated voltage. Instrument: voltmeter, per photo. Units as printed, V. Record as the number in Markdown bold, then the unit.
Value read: **4.9** V
